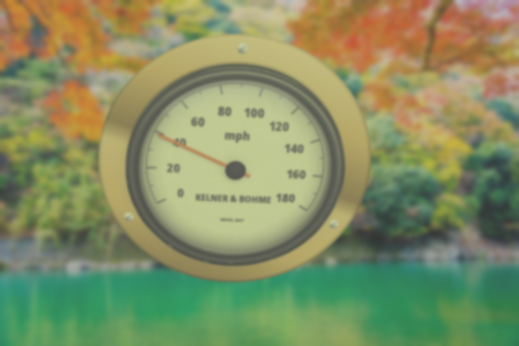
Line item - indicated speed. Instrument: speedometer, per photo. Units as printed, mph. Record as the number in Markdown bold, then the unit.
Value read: **40** mph
